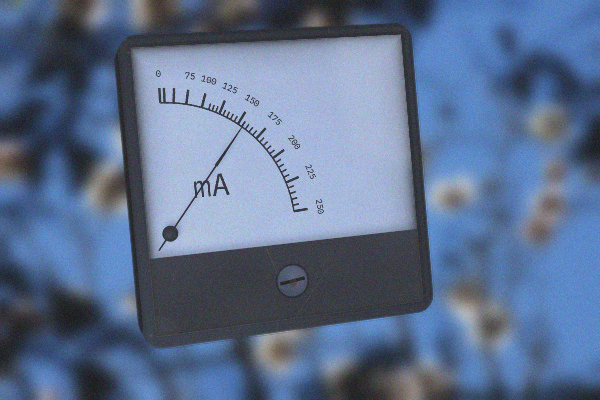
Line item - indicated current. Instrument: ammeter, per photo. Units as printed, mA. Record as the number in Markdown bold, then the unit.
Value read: **155** mA
